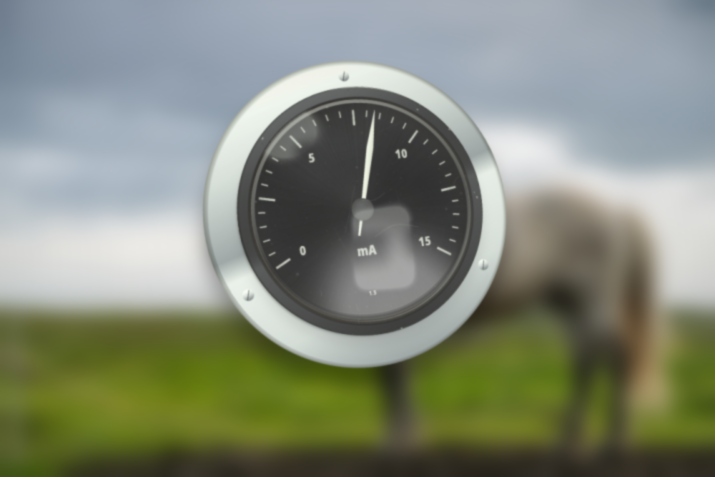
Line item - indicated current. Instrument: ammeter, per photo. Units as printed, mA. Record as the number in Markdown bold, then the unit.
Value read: **8.25** mA
